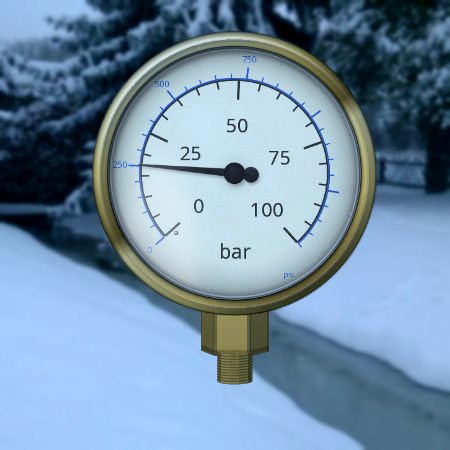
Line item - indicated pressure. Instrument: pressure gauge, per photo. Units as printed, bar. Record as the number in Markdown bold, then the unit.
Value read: **17.5** bar
